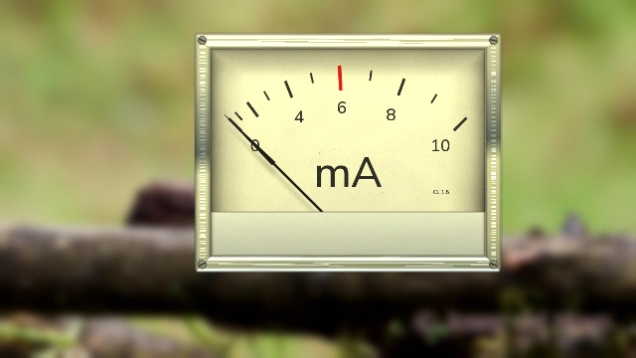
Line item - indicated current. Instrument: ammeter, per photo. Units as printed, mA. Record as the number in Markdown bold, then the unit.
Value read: **0** mA
